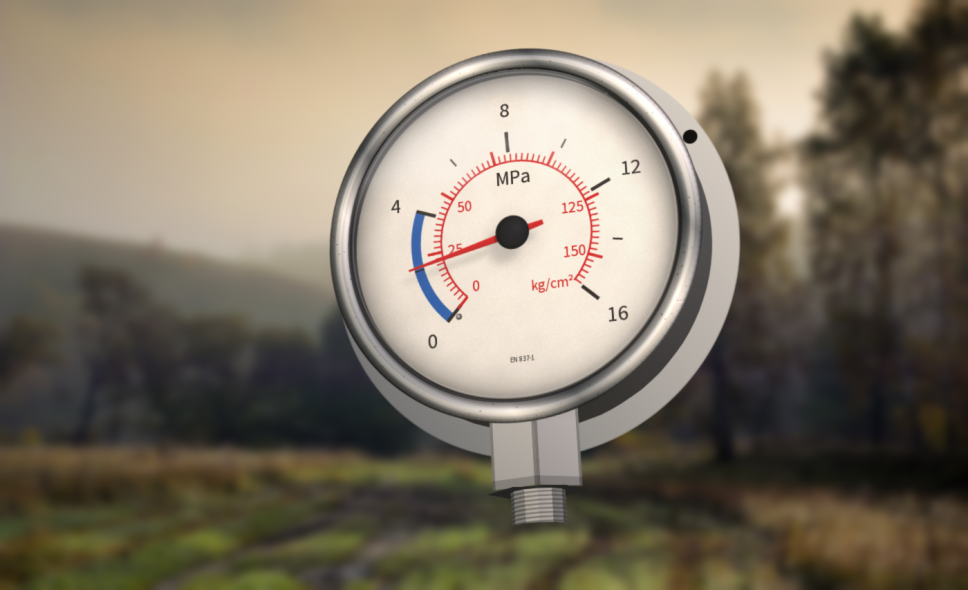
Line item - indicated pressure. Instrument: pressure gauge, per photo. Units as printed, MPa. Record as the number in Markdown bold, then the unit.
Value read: **2** MPa
